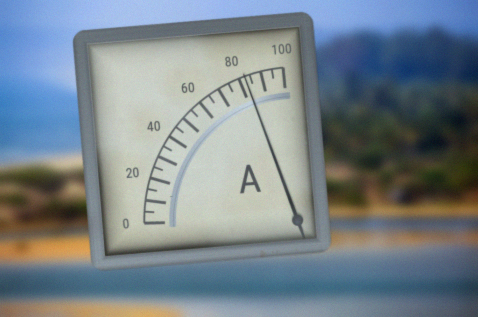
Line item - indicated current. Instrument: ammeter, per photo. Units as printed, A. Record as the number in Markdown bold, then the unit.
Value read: **82.5** A
